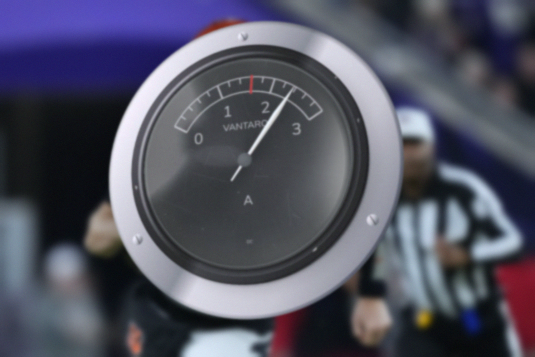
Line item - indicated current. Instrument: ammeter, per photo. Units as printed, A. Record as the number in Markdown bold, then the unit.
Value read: **2.4** A
